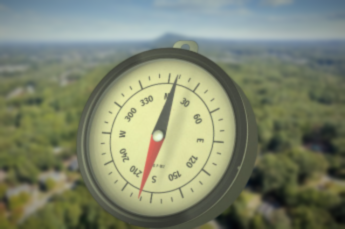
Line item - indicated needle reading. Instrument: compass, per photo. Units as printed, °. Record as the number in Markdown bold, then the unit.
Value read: **190** °
